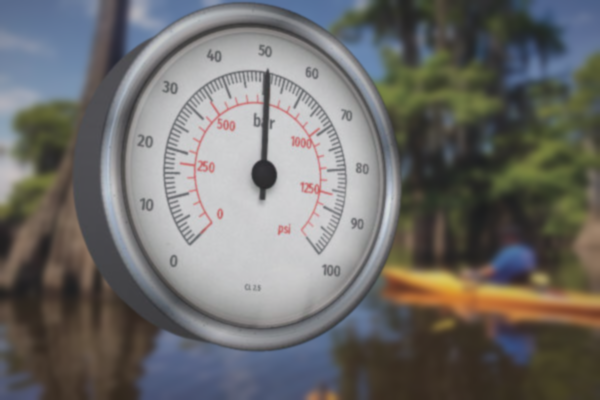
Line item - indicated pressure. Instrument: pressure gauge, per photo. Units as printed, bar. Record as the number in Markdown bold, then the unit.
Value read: **50** bar
